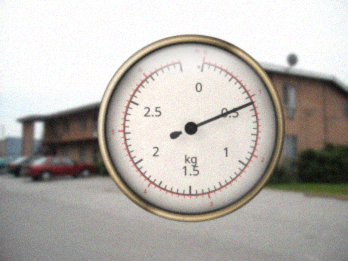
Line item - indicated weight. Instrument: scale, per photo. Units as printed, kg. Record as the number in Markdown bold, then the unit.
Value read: **0.5** kg
